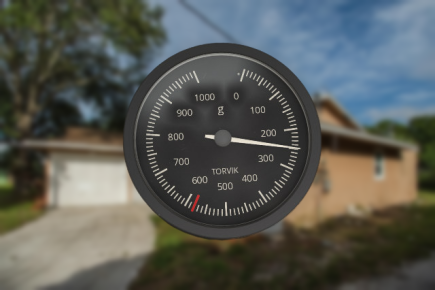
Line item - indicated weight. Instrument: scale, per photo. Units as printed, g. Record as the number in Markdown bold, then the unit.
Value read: **250** g
